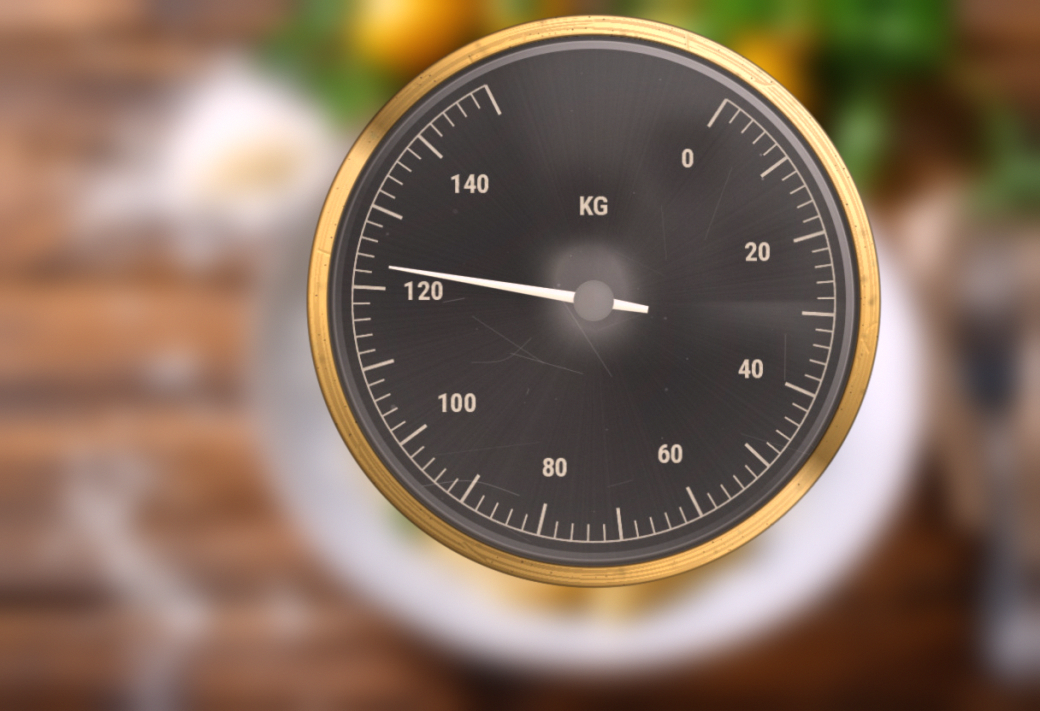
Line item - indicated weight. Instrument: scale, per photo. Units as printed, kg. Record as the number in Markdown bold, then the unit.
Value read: **123** kg
